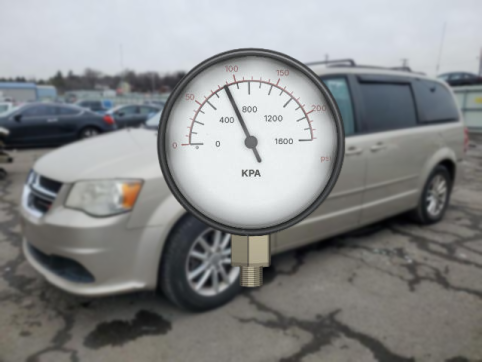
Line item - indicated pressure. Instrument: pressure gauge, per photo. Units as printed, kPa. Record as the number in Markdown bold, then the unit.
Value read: **600** kPa
